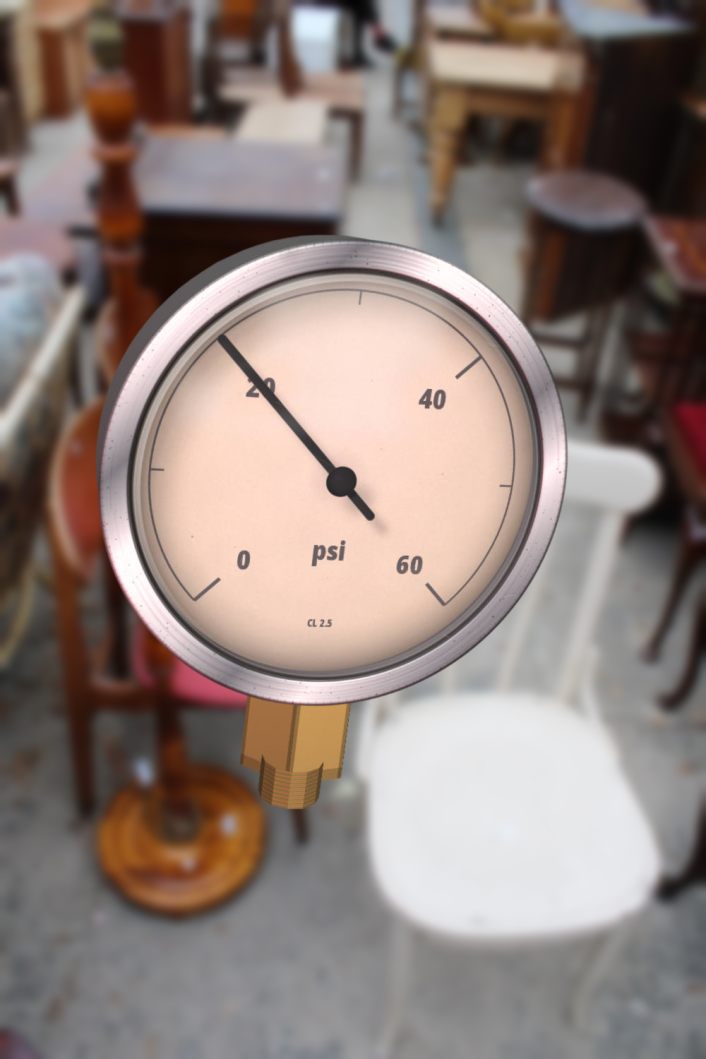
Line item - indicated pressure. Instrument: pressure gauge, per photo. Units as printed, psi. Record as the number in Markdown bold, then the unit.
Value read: **20** psi
